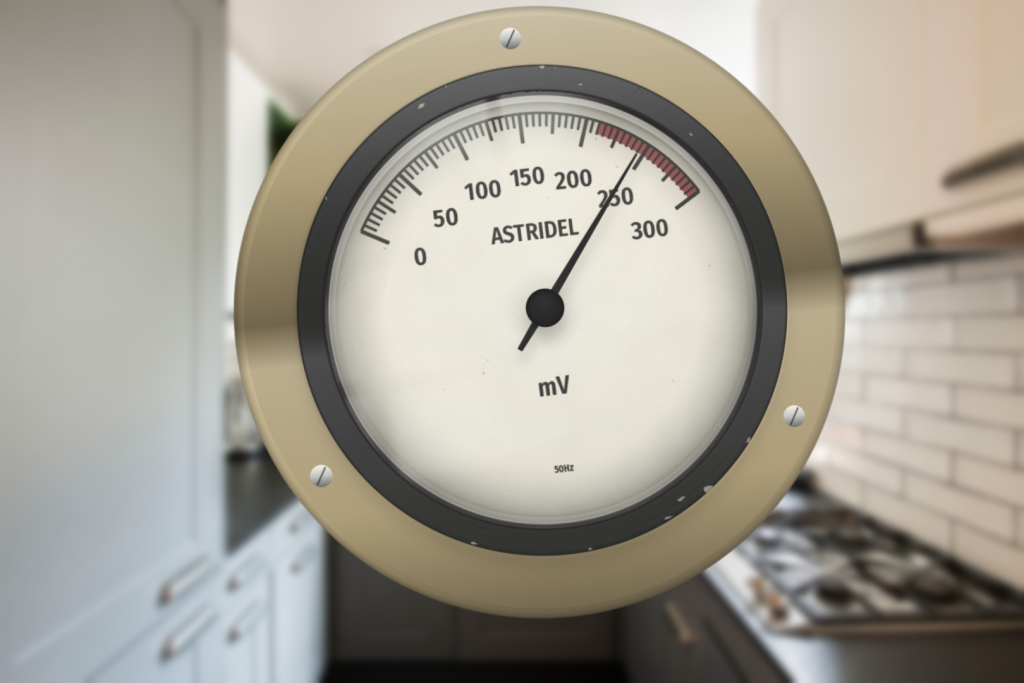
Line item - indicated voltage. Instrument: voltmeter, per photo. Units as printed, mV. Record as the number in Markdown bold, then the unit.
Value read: **245** mV
